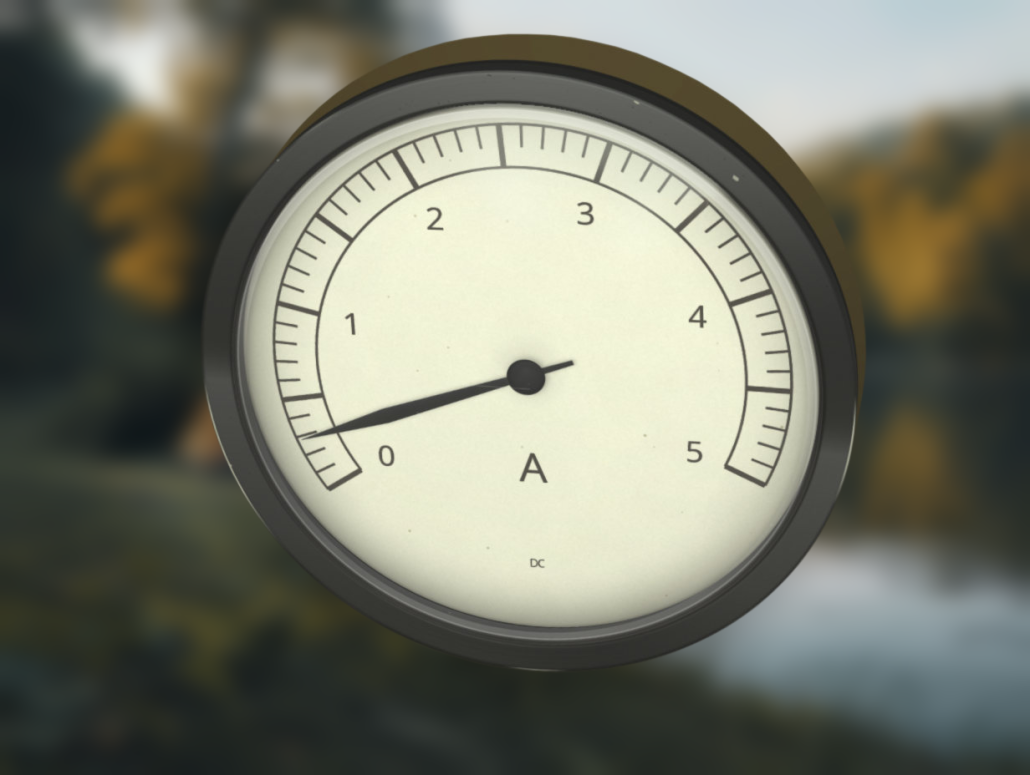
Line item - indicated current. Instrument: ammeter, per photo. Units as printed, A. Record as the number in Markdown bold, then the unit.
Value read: **0.3** A
